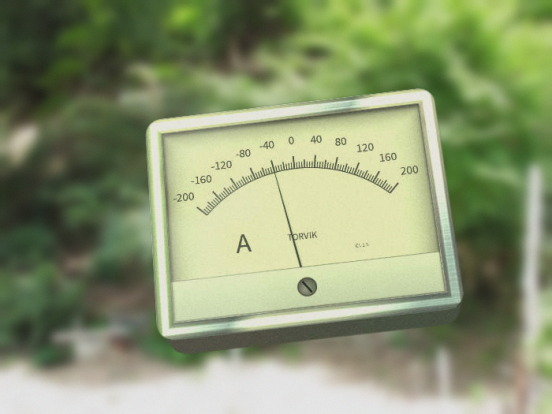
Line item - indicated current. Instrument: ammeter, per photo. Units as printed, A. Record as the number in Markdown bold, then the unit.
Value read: **-40** A
